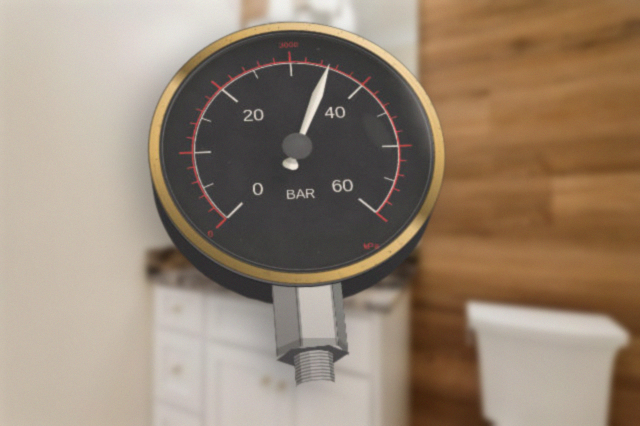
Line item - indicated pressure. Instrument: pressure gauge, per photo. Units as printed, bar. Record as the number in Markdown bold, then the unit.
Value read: **35** bar
